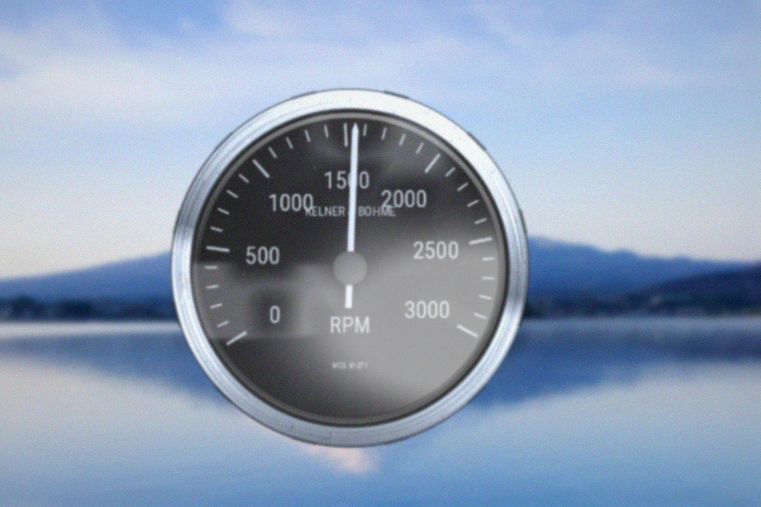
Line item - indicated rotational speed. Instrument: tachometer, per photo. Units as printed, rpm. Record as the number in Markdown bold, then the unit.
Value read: **1550** rpm
